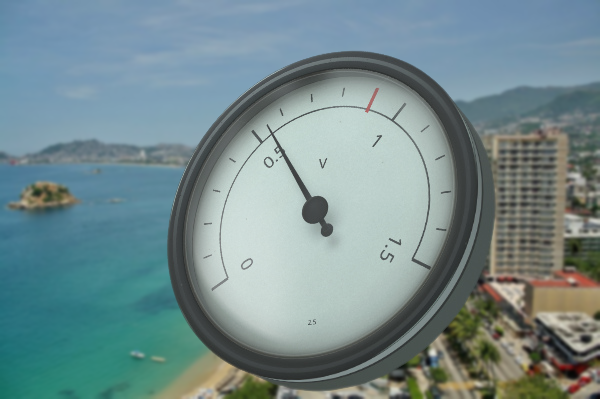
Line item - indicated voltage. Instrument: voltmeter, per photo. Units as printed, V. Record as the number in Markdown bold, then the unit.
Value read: **0.55** V
